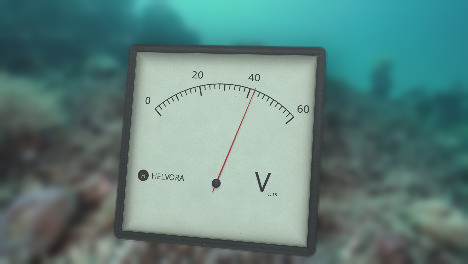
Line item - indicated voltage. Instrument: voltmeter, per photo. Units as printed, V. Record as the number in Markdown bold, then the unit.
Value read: **42** V
